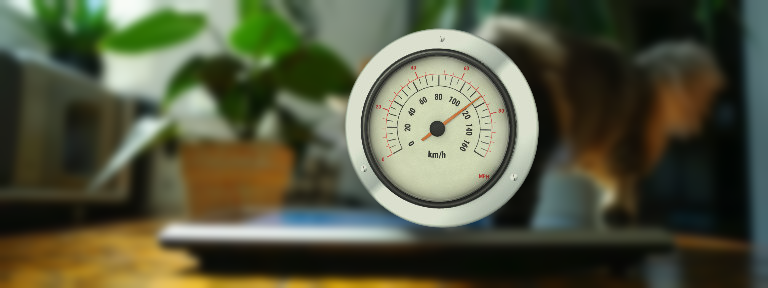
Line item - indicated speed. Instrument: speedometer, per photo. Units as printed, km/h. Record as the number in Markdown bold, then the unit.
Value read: **115** km/h
